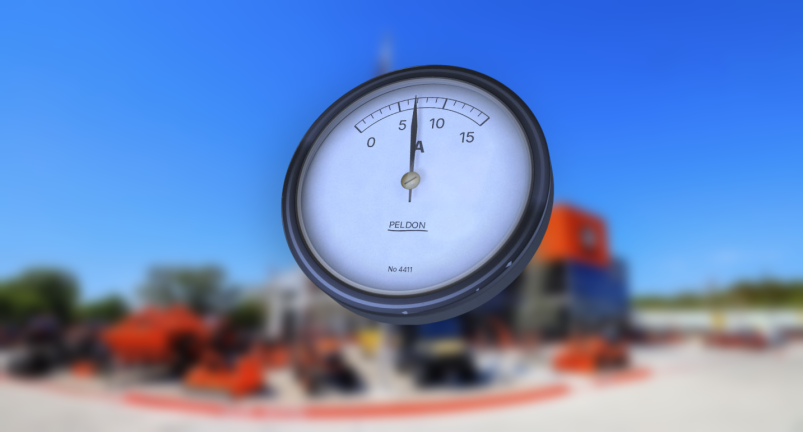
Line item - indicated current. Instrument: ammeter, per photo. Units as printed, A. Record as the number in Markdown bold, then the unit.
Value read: **7** A
